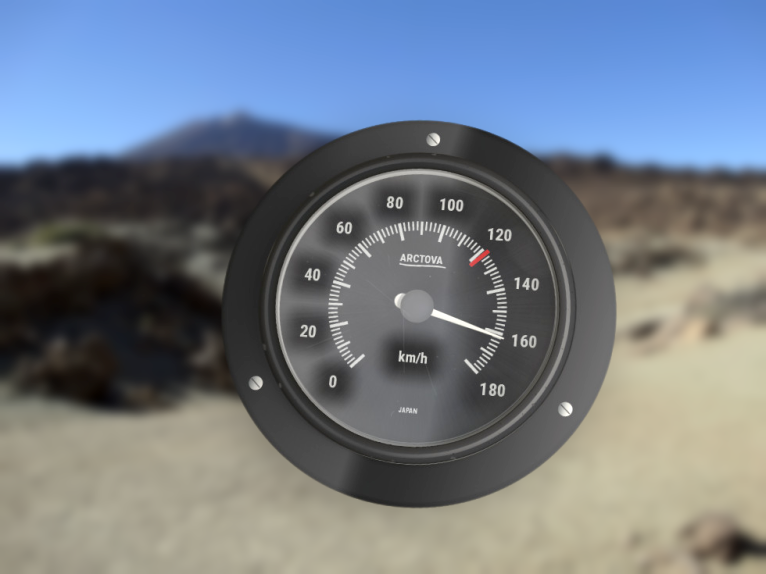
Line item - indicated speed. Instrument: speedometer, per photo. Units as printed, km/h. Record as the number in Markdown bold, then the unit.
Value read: **162** km/h
